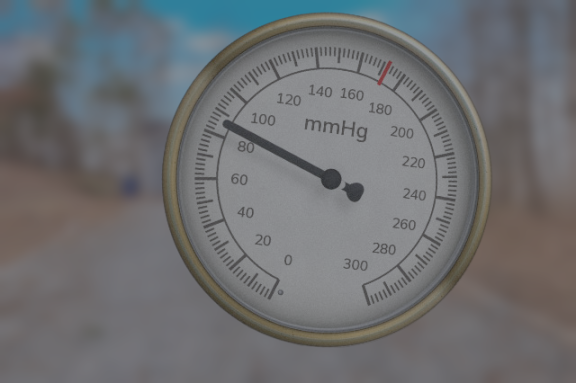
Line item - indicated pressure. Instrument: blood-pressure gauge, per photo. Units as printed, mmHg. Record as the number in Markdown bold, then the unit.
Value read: **86** mmHg
